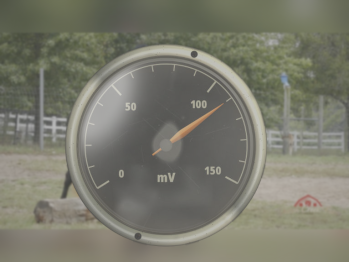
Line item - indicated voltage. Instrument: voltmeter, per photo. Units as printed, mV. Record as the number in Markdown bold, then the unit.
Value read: **110** mV
